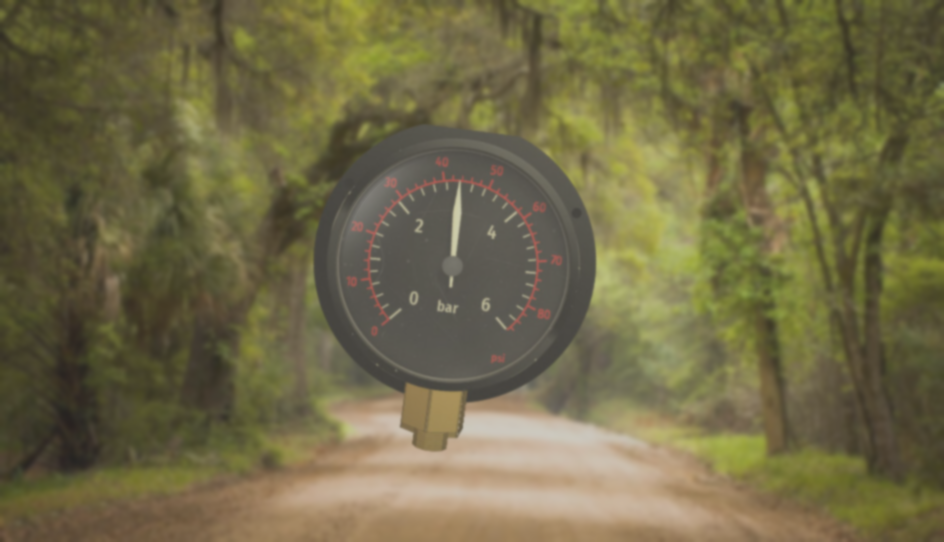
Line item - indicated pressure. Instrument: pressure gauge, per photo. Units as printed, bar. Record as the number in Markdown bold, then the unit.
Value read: **3** bar
